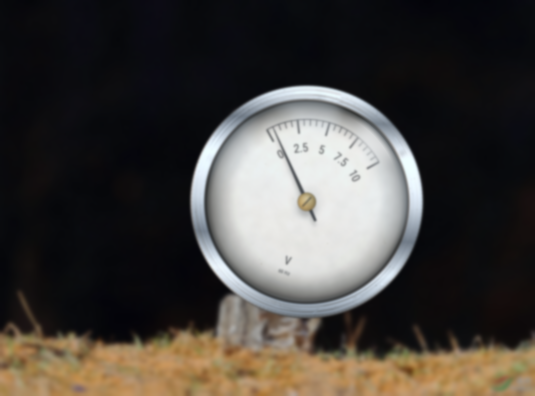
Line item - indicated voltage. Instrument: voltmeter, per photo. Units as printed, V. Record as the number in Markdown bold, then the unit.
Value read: **0.5** V
